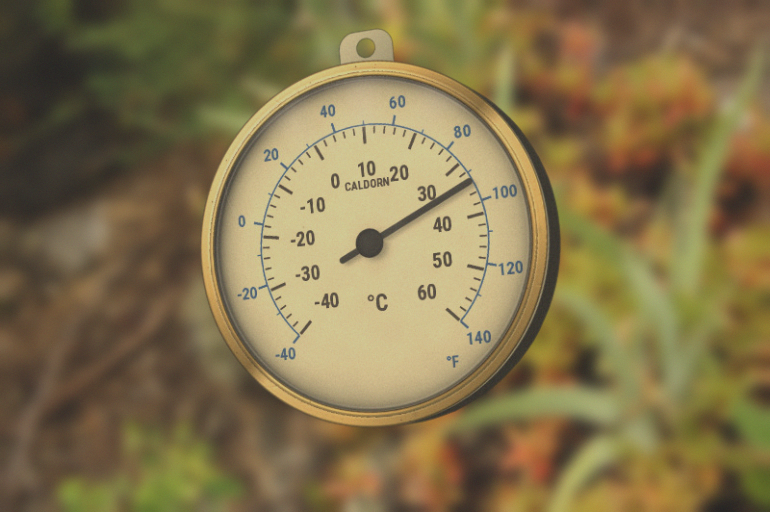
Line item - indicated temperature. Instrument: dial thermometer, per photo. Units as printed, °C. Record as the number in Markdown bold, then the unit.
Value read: **34** °C
